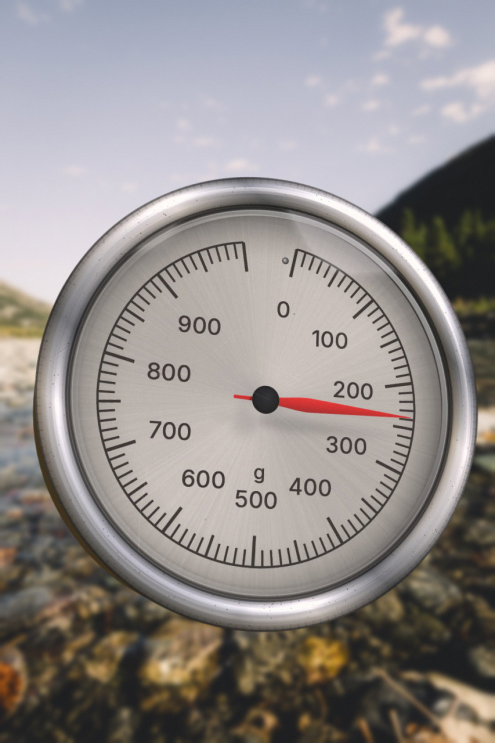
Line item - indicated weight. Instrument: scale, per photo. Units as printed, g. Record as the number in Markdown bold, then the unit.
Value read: **240** g
